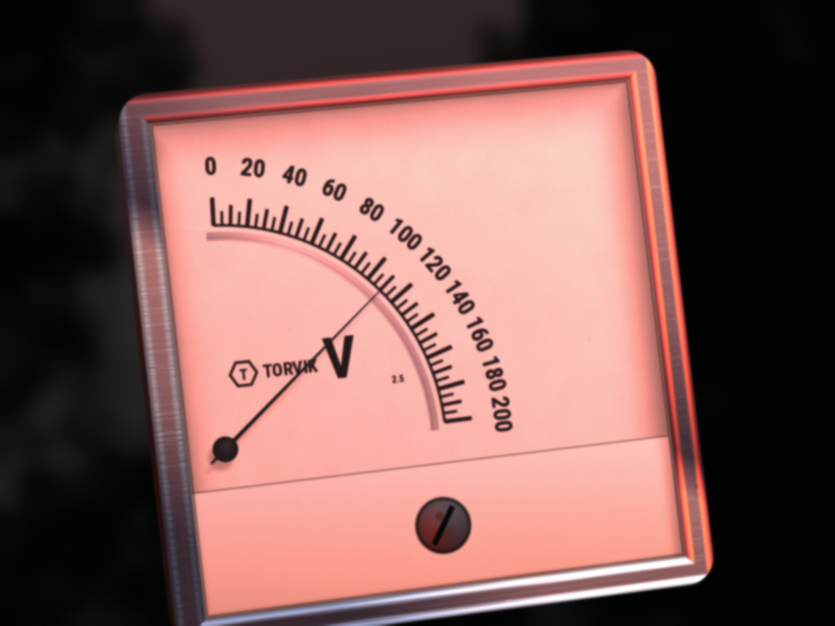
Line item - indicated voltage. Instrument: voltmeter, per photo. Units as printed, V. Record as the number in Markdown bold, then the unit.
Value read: **110** V
